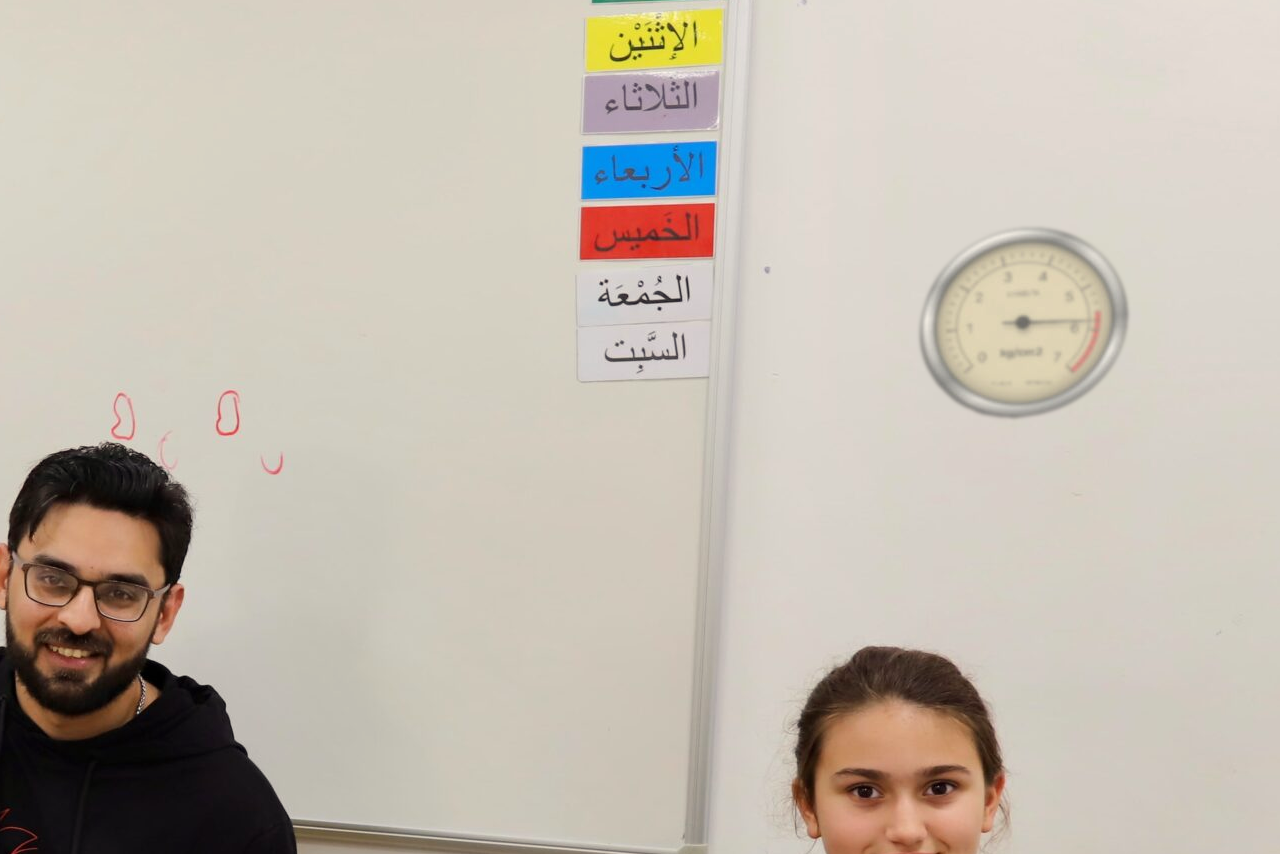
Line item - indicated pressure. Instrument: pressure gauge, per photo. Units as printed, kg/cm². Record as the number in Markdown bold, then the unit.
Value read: **5.8** kg/cm²
